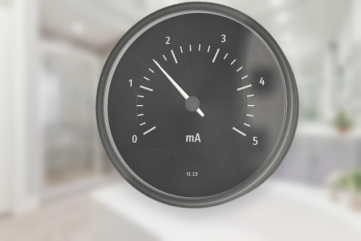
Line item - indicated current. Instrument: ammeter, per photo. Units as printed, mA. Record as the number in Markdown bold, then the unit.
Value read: **1.6** mA
